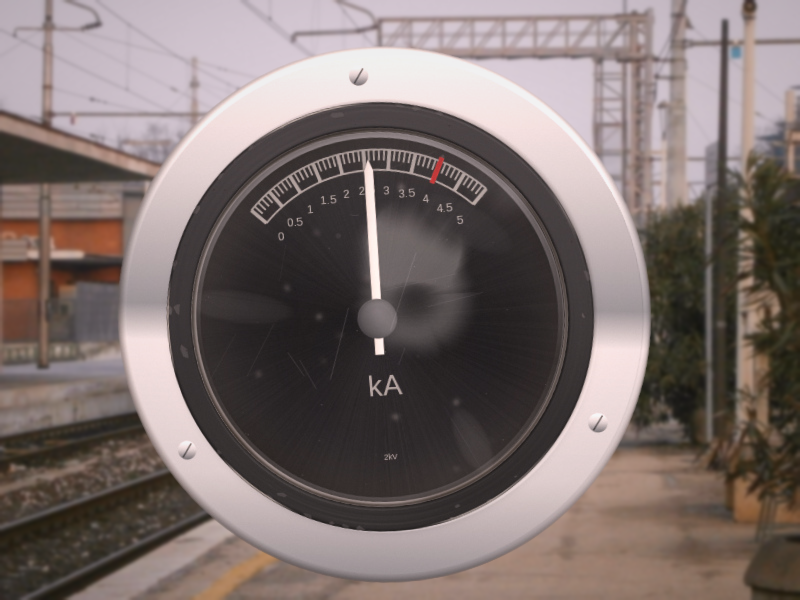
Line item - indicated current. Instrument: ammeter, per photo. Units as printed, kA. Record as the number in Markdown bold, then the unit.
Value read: **2.6** kA
